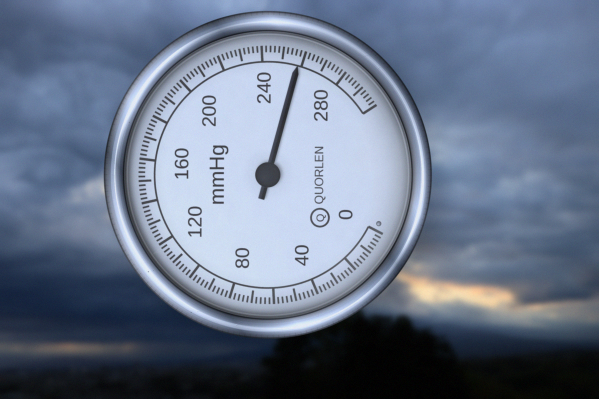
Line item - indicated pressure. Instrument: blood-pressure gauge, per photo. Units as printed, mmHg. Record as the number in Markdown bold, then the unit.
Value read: **258** mmHg
